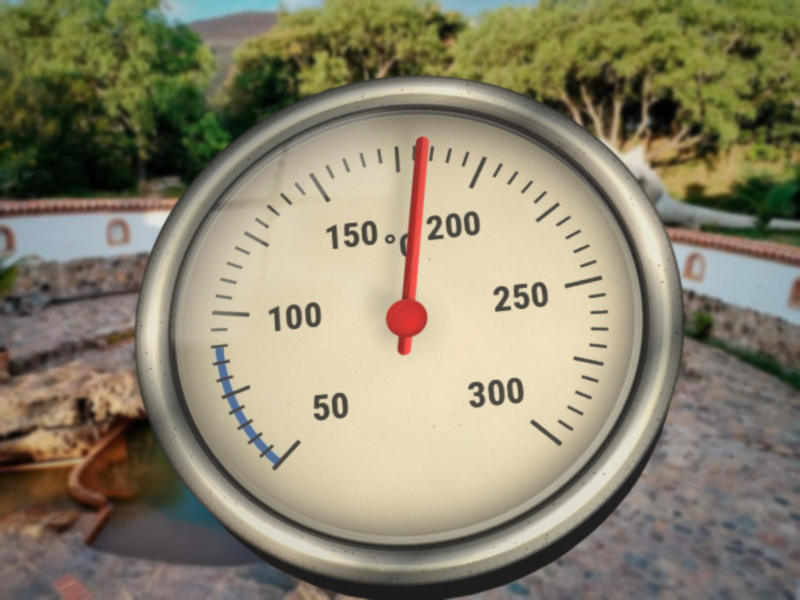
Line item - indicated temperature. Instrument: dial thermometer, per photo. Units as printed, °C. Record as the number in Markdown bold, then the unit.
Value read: **182.5** °C
